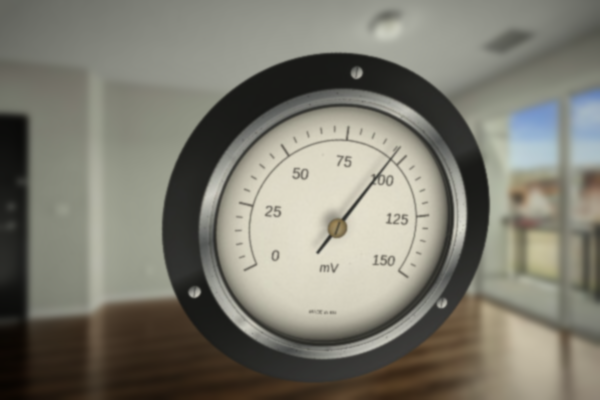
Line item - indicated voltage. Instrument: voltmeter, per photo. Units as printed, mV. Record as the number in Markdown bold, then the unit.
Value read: **95** mV
